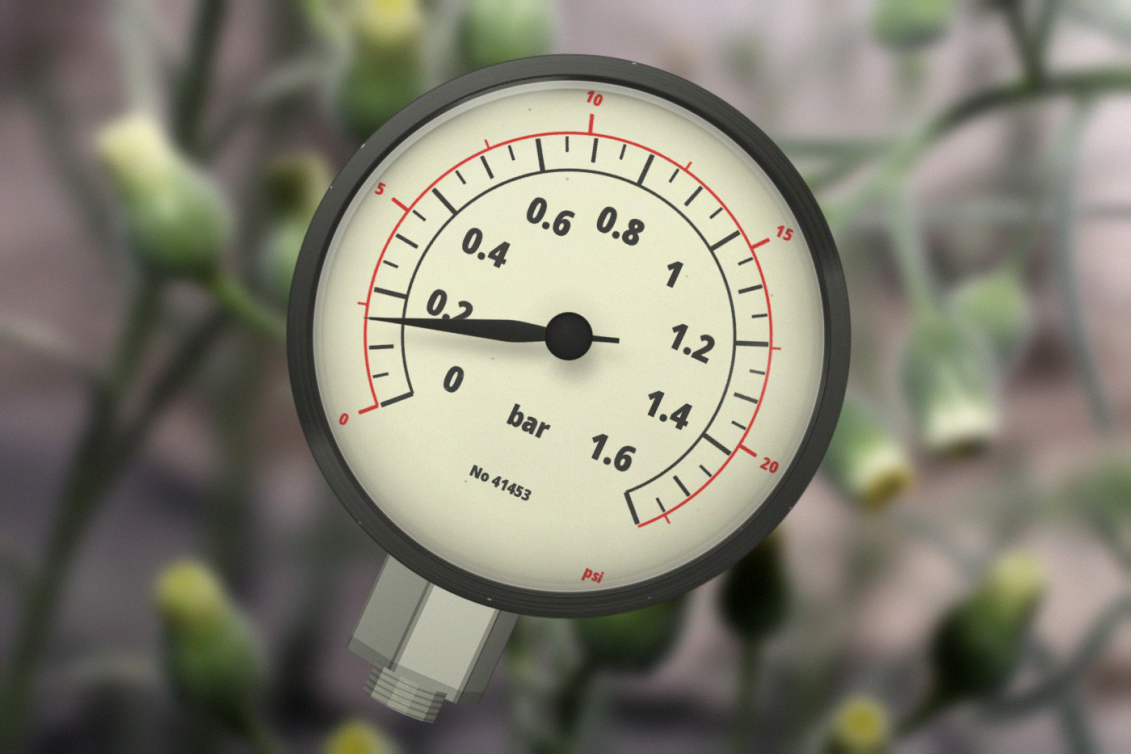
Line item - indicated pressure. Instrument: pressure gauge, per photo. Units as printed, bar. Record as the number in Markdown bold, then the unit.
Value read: **0.15** bar
